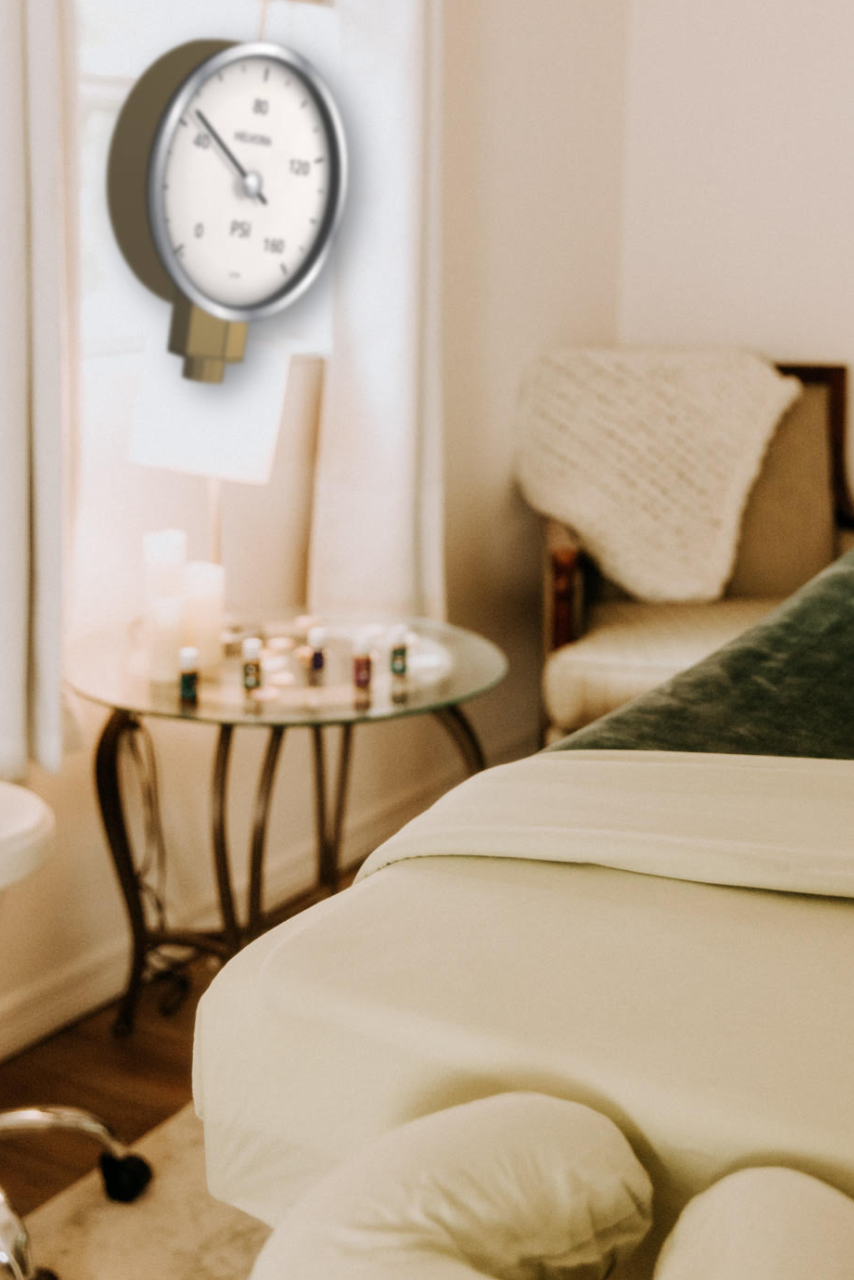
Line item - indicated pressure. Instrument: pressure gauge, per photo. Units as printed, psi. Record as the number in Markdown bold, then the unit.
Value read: **45** psi
